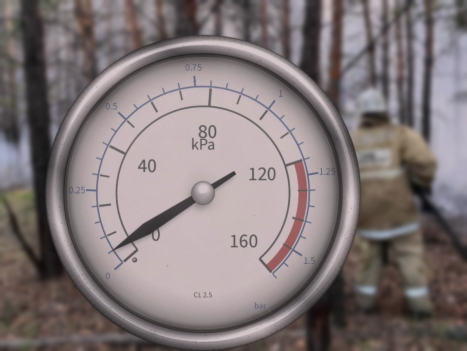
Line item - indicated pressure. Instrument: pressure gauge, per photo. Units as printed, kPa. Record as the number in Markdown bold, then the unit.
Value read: **5** kPa
